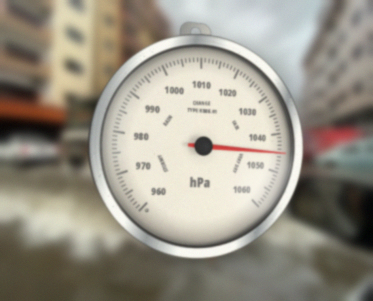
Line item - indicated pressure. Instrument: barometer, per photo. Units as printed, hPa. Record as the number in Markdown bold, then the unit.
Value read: **1045** hPa
